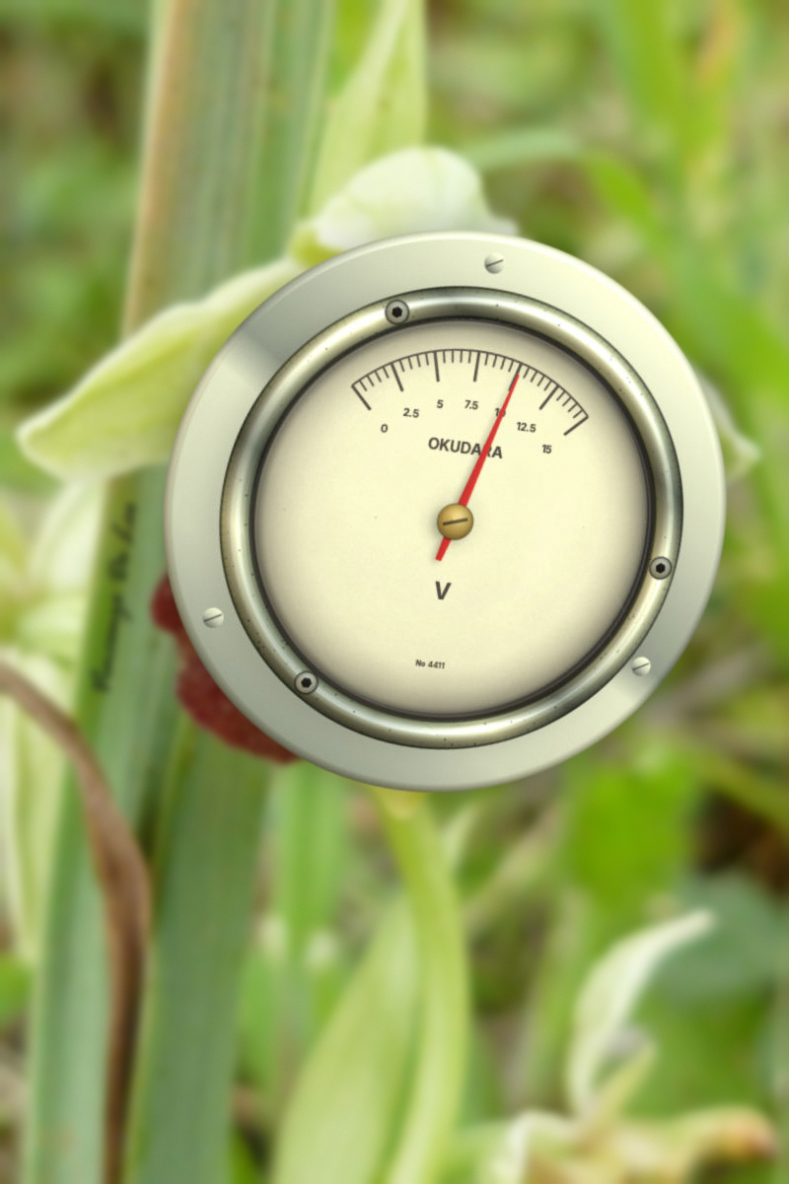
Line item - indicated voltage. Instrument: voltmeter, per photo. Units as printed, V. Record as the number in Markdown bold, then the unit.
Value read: **10** V
